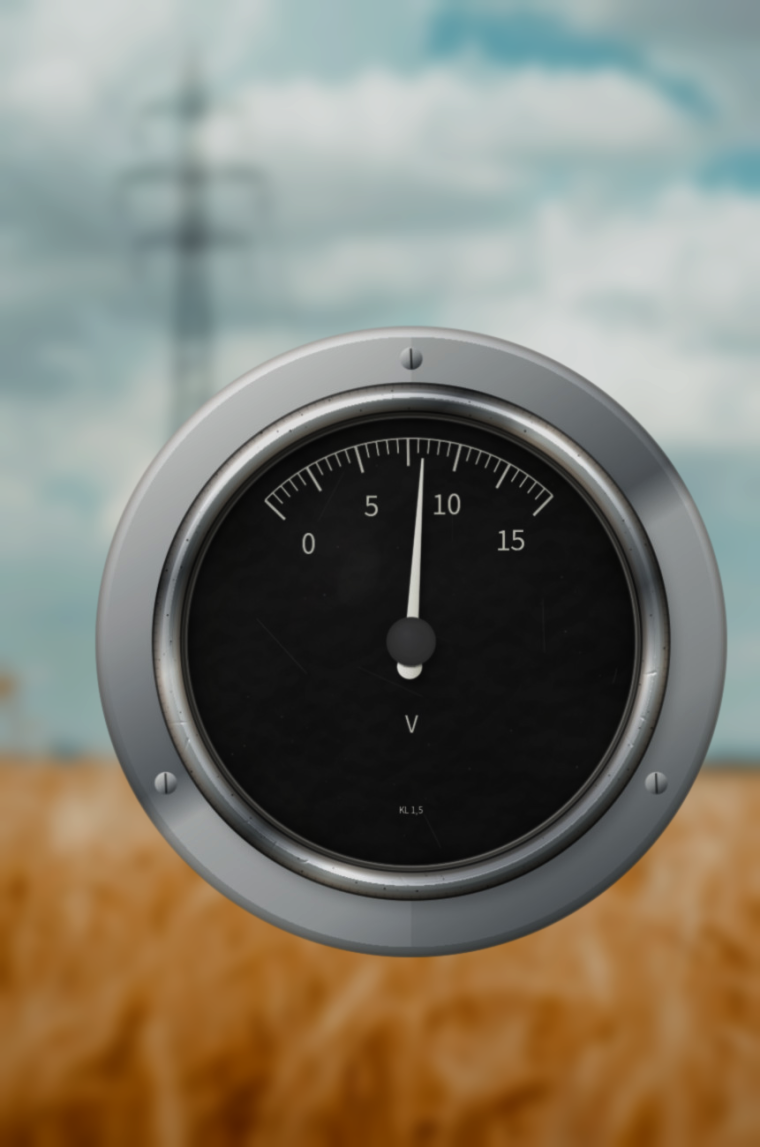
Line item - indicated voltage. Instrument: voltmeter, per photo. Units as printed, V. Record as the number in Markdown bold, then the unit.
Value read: **8.25** V
